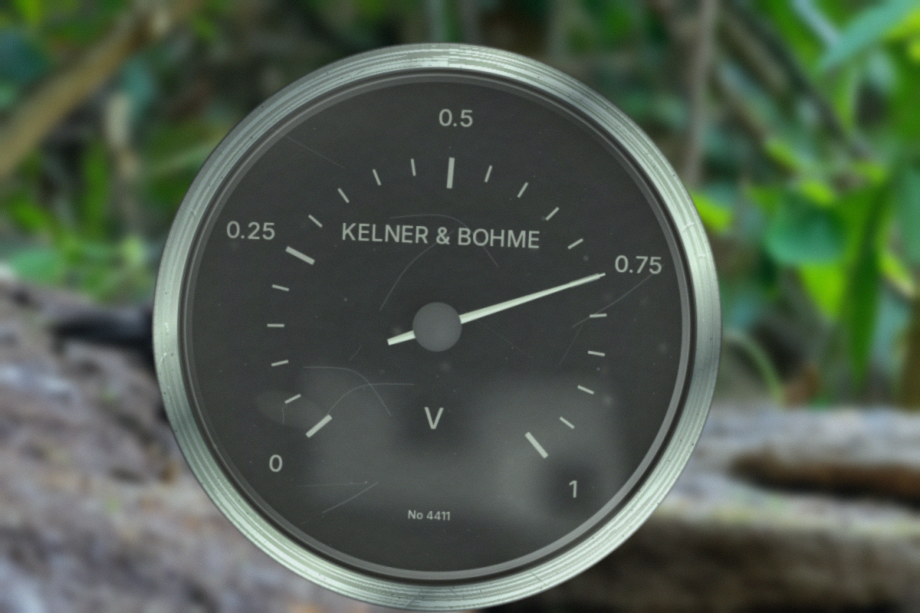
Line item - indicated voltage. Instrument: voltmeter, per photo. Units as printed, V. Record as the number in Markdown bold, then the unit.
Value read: **0.75** V
